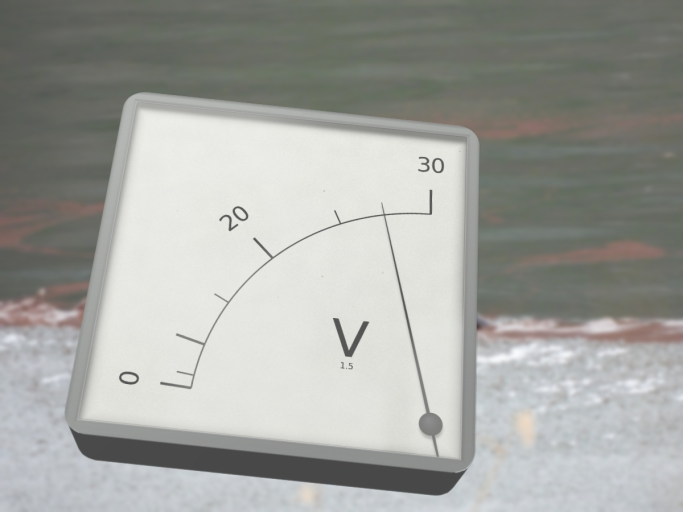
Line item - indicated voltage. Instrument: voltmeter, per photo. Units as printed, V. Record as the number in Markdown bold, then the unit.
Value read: **27.5** V
